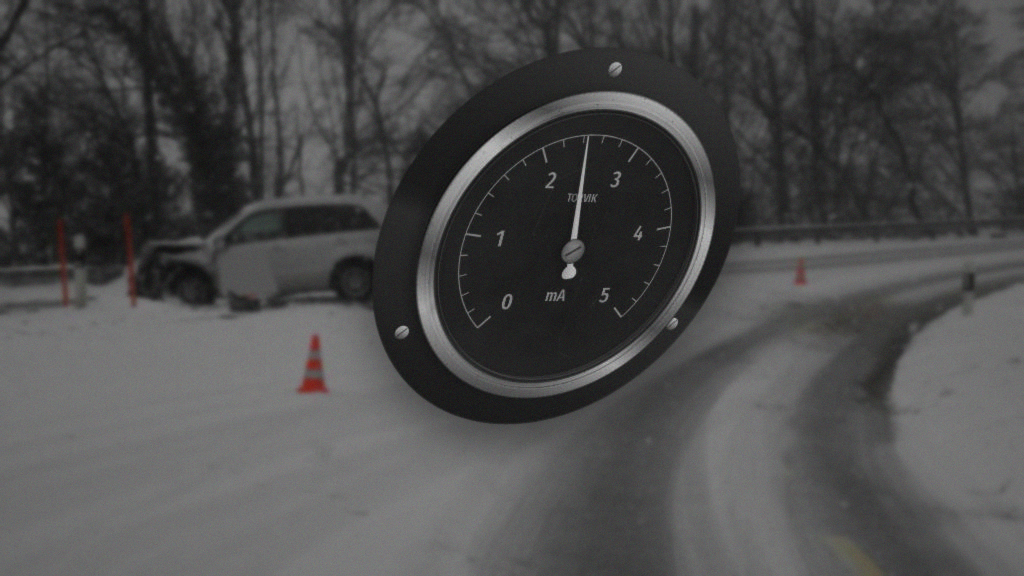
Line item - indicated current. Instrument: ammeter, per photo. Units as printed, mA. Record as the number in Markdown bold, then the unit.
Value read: **2.4** mA
